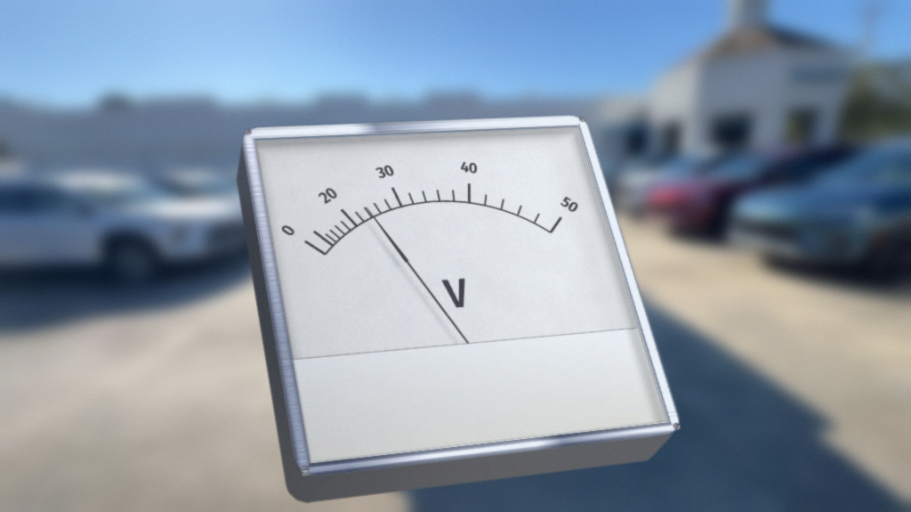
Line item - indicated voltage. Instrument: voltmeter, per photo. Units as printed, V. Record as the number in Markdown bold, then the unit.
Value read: **24** V
